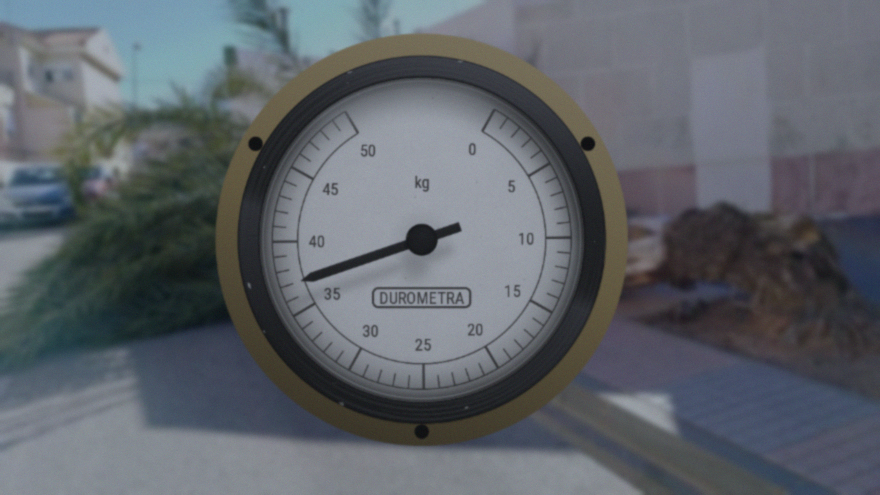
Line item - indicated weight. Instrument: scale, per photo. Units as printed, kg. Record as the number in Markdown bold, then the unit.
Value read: **37** kg
